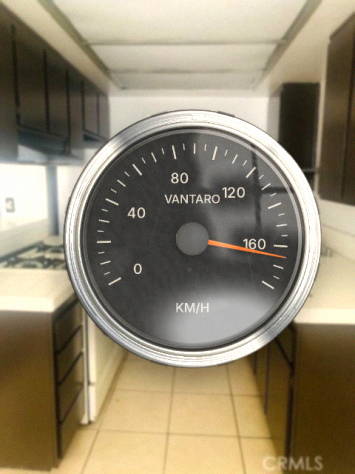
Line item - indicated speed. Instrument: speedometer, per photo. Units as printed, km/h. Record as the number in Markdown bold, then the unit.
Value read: **165** km/h
